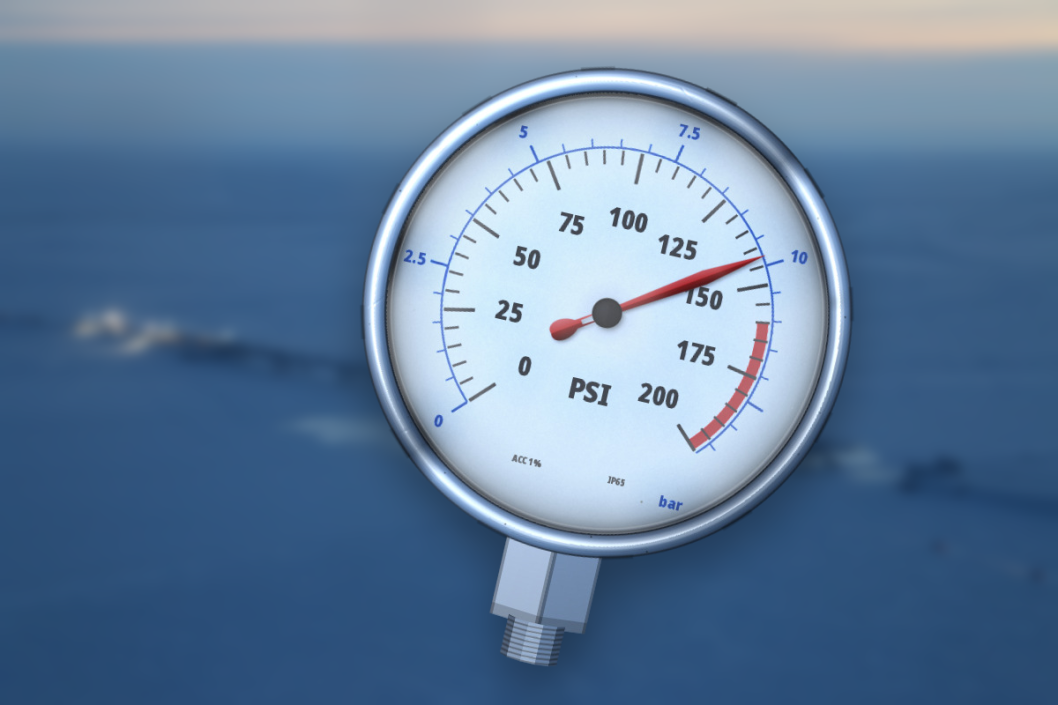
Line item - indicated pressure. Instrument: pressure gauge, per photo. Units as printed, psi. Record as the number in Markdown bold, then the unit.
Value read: **142.5** psi
